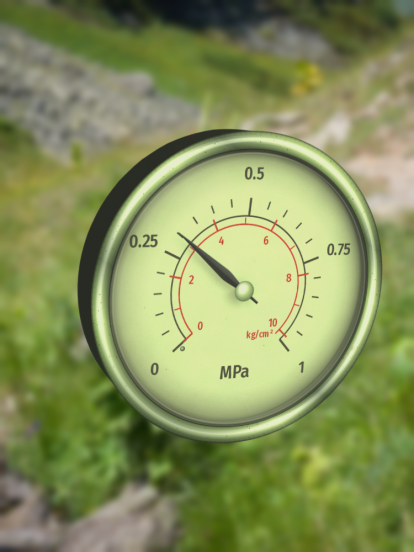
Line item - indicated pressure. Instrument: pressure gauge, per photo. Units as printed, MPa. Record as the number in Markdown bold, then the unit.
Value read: **0.3** MPa
